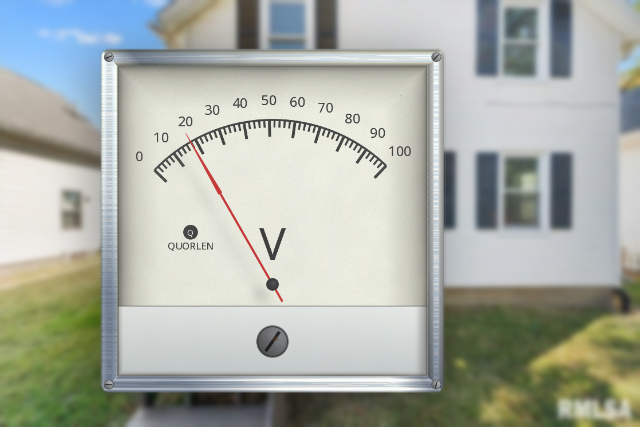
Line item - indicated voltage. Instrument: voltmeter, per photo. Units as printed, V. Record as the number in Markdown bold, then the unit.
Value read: **18** V
